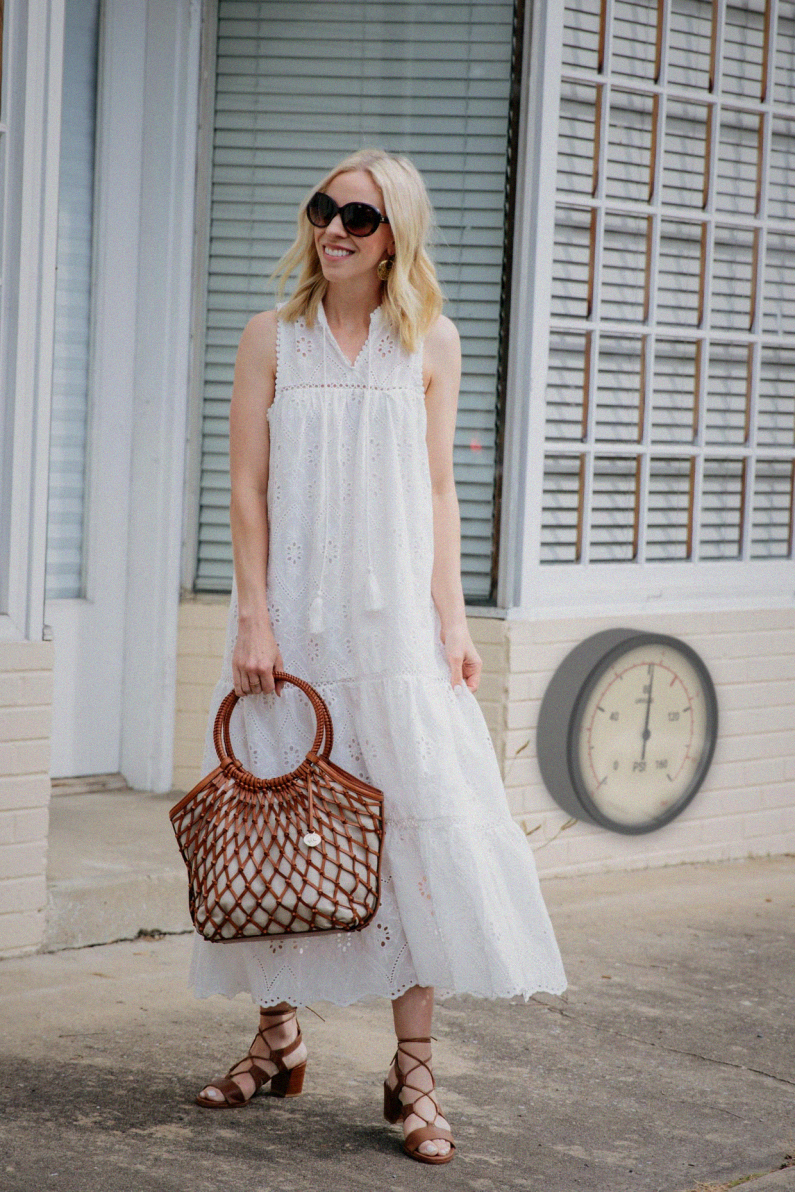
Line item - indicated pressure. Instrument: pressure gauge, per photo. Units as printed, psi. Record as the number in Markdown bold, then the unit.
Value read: **80** psi
